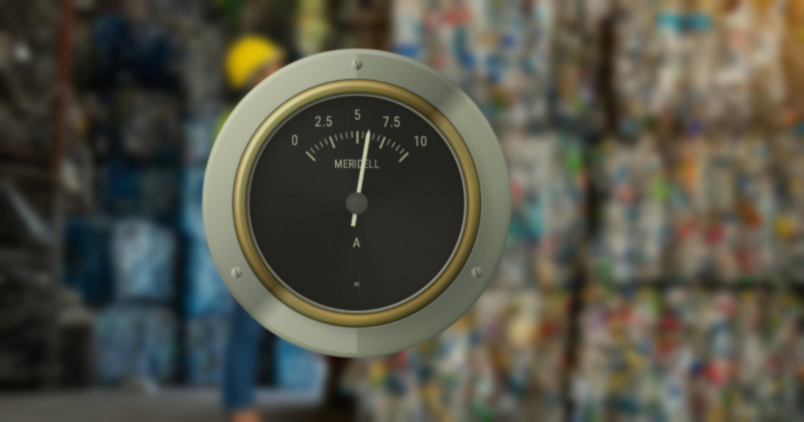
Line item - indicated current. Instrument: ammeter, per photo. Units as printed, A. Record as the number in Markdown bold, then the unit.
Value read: **6** A
